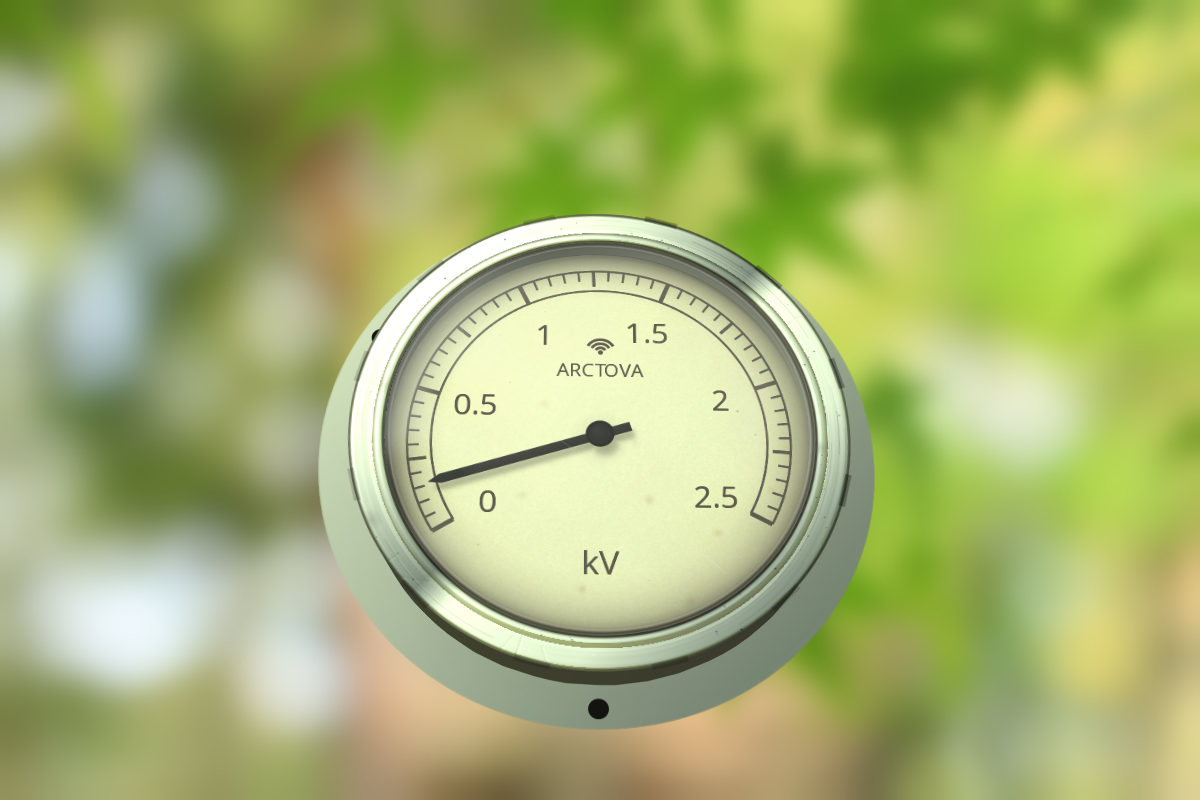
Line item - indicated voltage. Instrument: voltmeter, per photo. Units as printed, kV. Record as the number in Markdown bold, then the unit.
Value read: **0.15** kV
